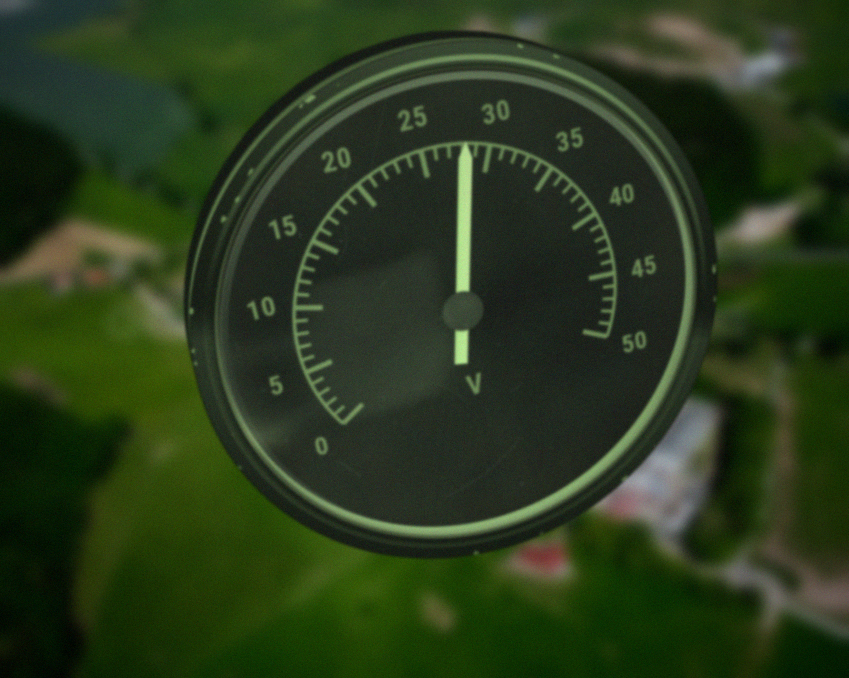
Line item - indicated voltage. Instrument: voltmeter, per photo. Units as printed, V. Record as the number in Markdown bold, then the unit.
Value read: **28** V
